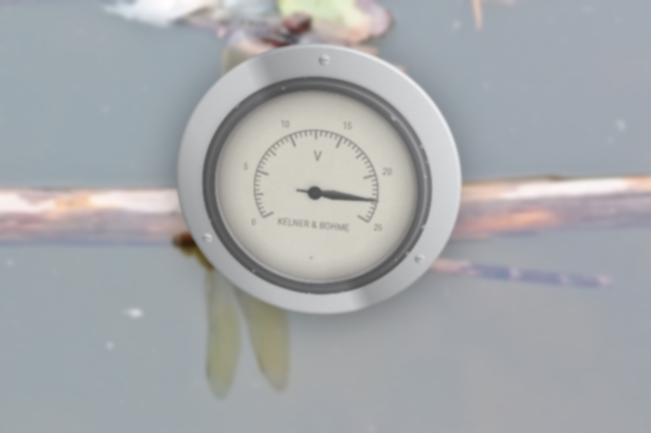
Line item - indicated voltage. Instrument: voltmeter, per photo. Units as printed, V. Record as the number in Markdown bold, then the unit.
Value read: **22.5** V
